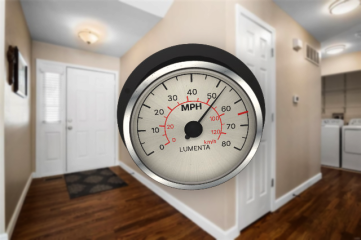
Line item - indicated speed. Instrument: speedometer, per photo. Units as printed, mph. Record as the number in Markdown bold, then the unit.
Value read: **52.5** mph
